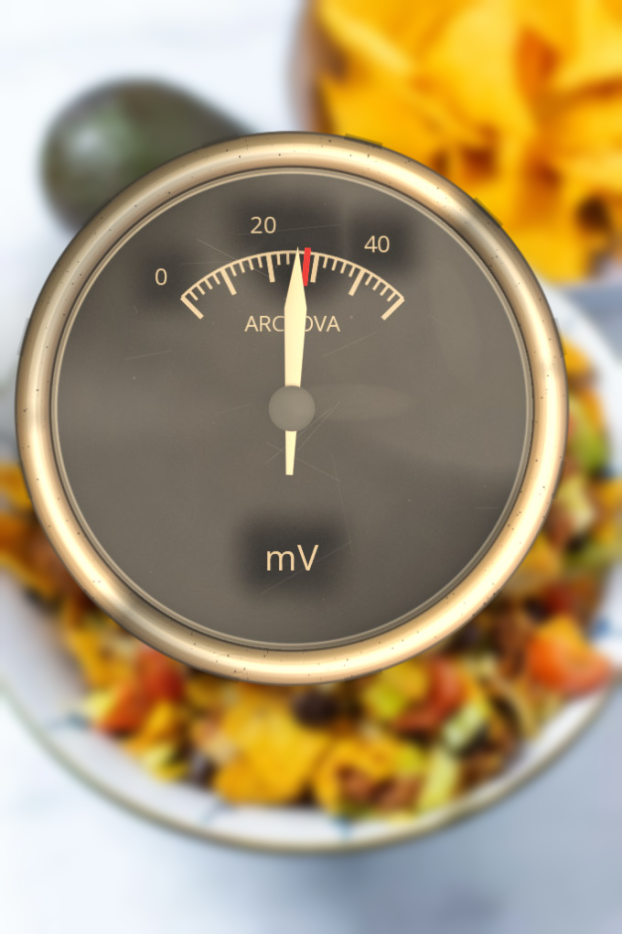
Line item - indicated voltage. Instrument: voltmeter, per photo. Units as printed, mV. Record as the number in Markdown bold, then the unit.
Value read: **26** mV
